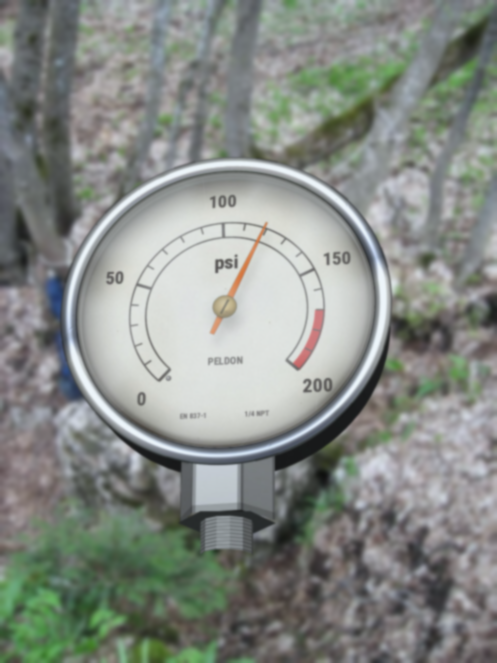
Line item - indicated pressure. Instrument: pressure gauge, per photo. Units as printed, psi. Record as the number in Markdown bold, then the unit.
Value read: **120** psi
